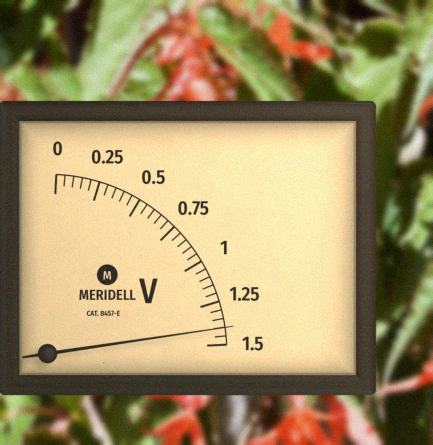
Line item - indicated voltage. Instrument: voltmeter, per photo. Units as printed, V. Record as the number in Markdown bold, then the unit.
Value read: **1.4** V
